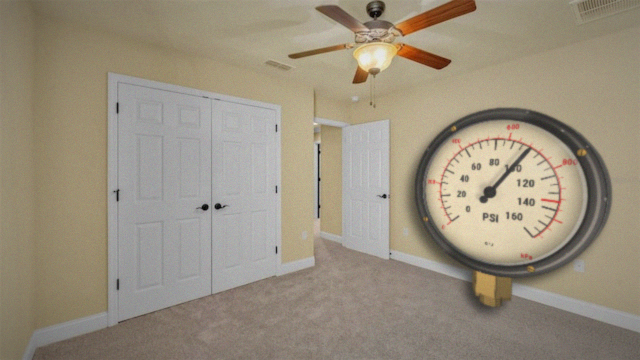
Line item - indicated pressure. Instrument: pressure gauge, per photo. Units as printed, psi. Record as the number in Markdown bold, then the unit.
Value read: **100** psi
